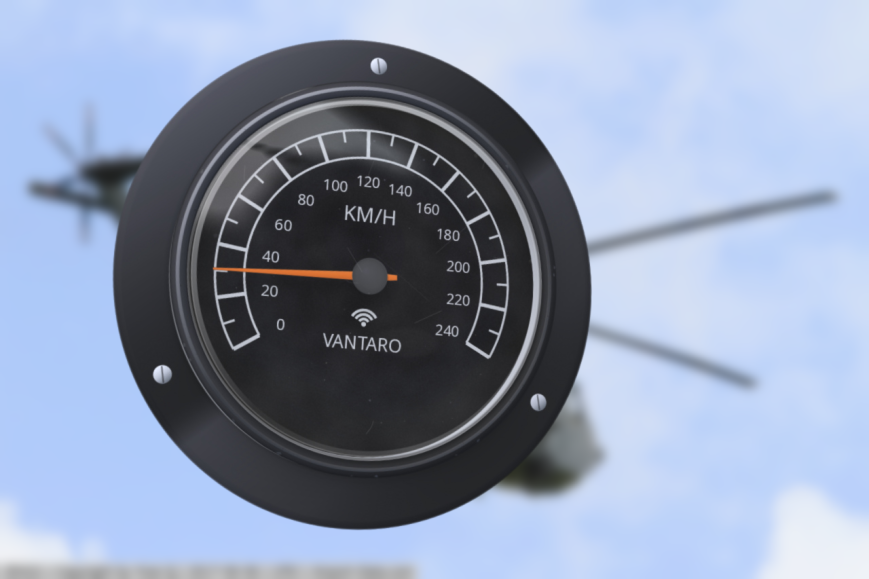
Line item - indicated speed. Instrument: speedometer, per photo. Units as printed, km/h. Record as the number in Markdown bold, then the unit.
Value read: **30** km/h
